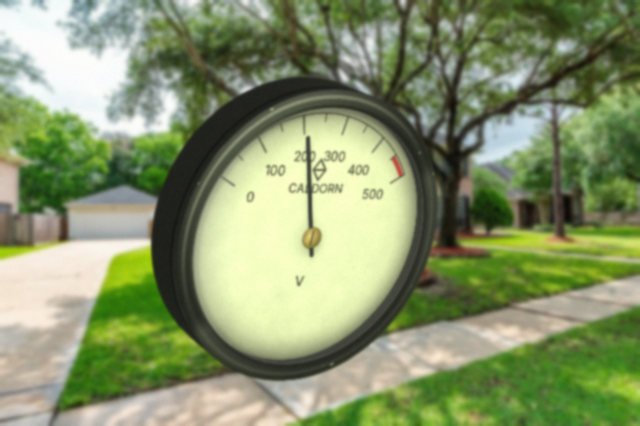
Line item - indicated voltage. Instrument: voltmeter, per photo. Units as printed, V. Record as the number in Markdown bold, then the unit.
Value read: **200** V
